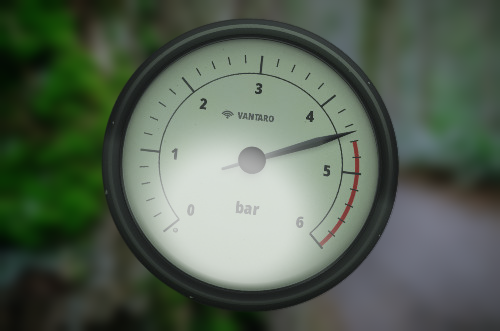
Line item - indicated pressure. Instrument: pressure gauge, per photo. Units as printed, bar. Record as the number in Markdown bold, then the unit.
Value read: **4.5** bar
